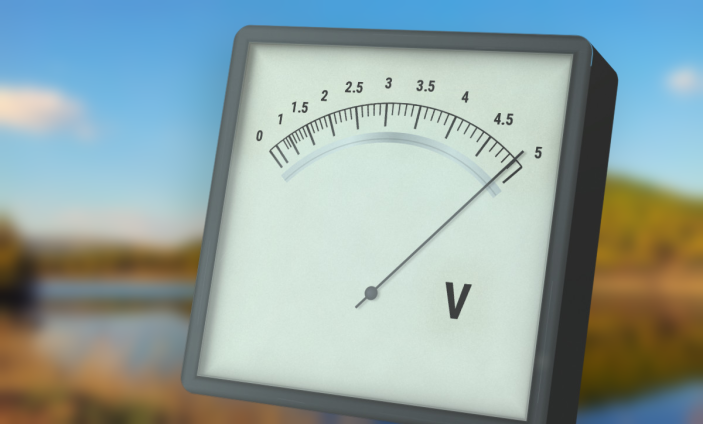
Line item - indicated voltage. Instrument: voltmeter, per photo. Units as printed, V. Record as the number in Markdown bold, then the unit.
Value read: **4.9** V
